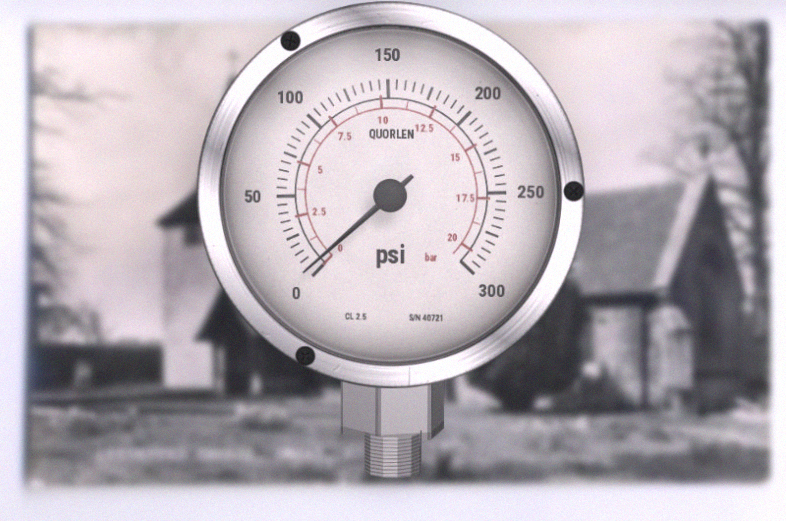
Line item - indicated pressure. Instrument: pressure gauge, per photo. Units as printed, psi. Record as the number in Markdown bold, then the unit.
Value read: **5** psi
